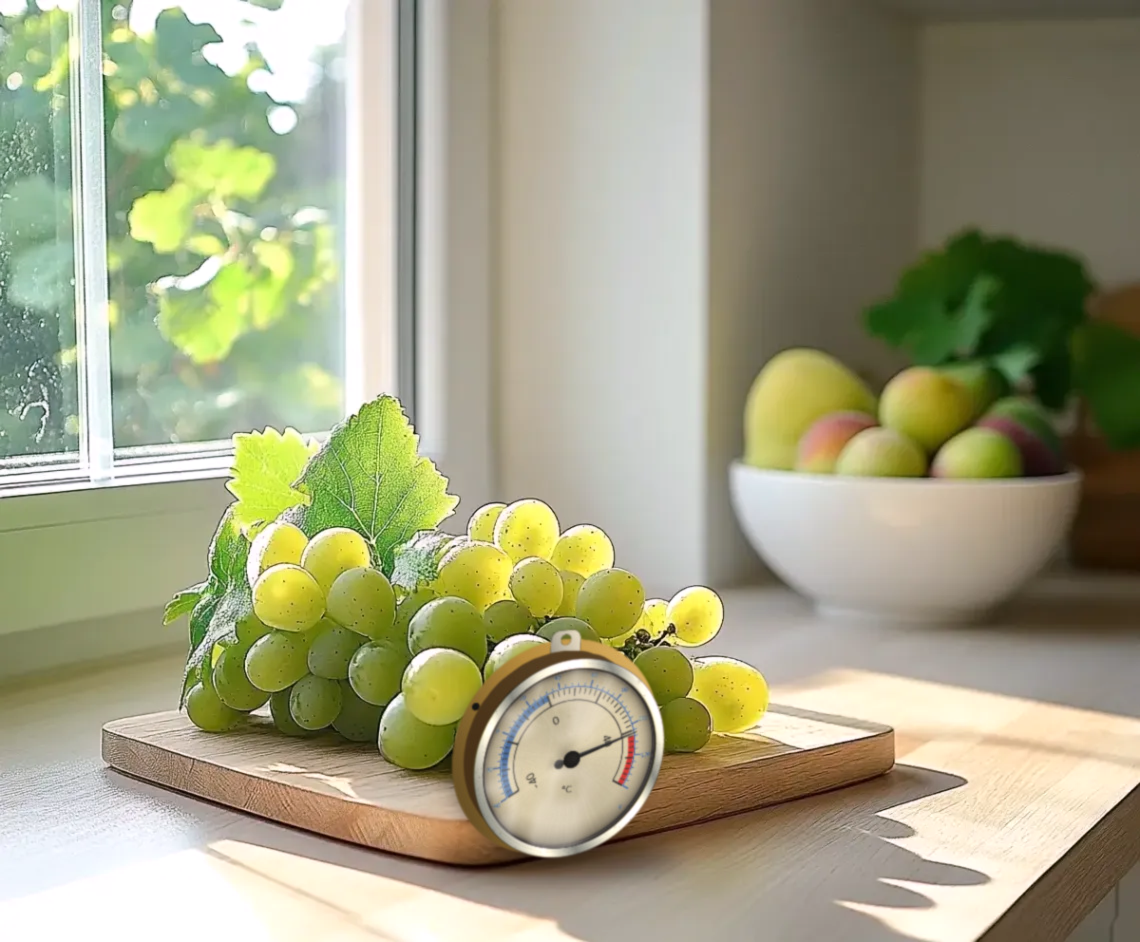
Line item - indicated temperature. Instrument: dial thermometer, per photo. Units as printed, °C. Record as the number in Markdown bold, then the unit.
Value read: **40** °C
